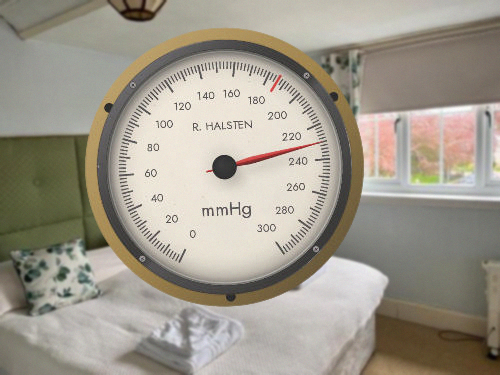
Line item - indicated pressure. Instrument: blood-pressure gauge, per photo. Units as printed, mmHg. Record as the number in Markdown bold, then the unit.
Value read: **230** mmHg
